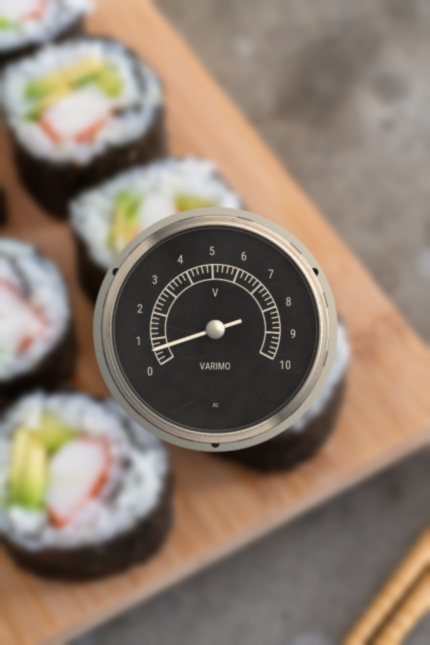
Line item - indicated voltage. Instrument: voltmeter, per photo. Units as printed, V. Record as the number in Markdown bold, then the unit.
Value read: **0.6** V
